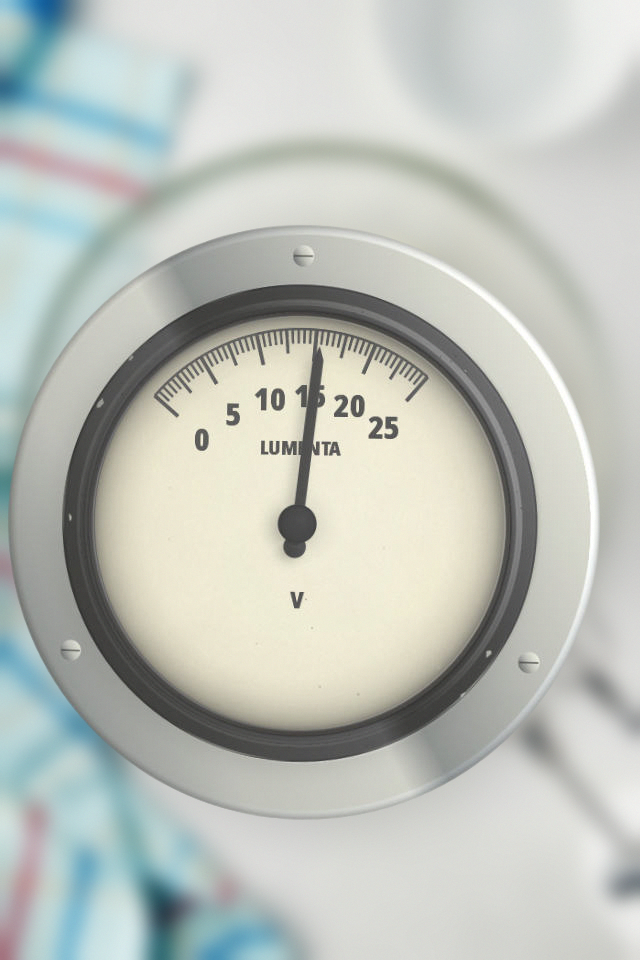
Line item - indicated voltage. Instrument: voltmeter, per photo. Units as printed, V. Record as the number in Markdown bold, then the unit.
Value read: **15.5** V
